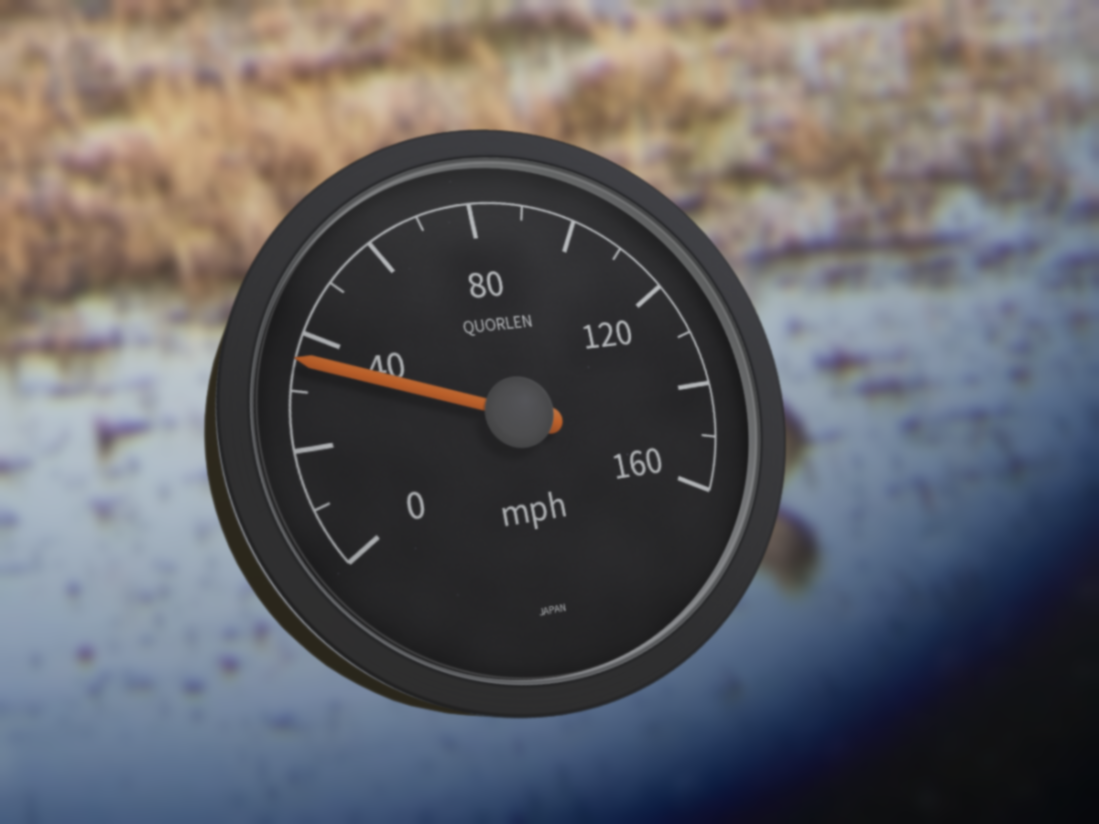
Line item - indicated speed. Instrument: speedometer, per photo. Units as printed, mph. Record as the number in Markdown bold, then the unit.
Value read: **35** mph
